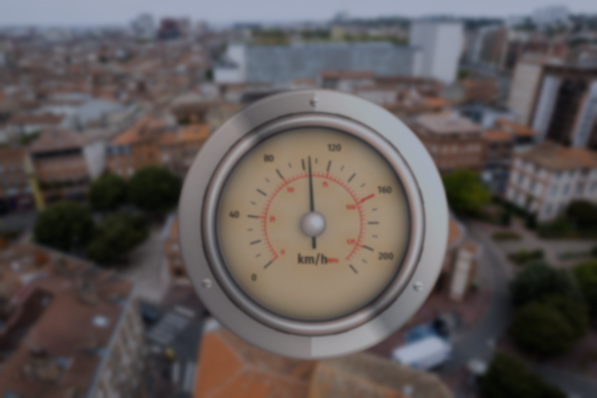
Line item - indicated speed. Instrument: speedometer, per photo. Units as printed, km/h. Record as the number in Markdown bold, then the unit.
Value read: **105** km/h
